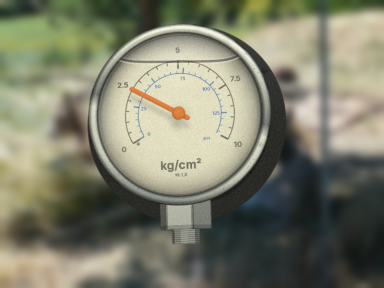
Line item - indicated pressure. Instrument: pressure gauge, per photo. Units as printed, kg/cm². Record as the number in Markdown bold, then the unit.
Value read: **2.5** kg/cm²
